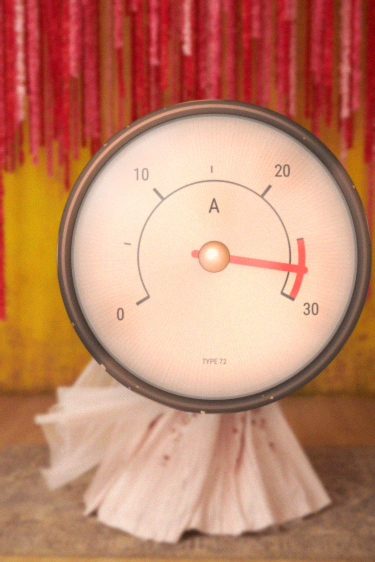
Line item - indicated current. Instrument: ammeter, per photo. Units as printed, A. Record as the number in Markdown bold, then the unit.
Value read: **27.5** A
